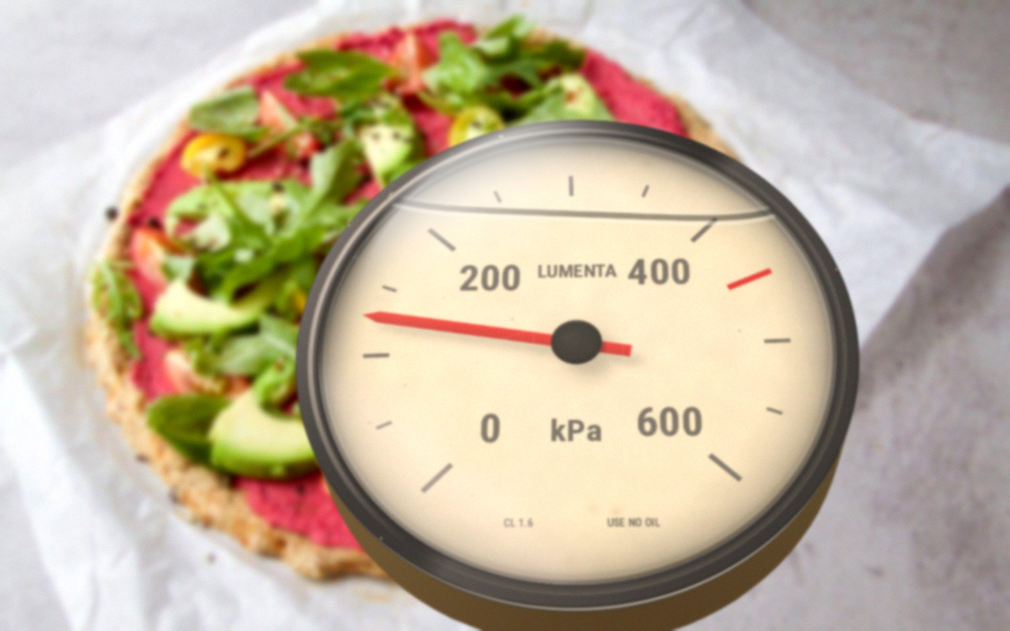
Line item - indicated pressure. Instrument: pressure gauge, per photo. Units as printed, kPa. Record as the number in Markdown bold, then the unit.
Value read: **125** kPa
